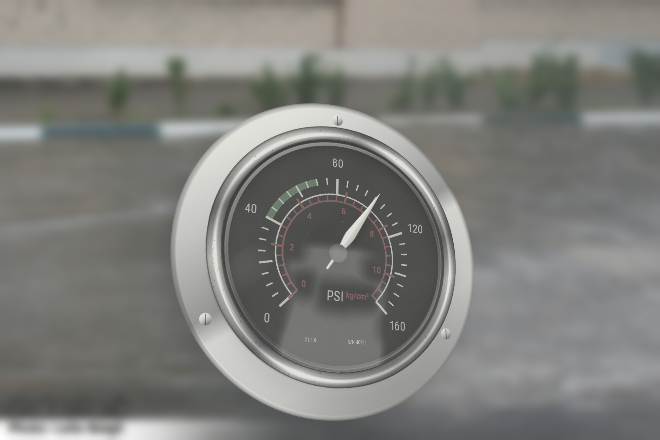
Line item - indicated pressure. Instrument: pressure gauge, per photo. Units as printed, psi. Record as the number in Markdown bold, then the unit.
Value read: **100** psi
